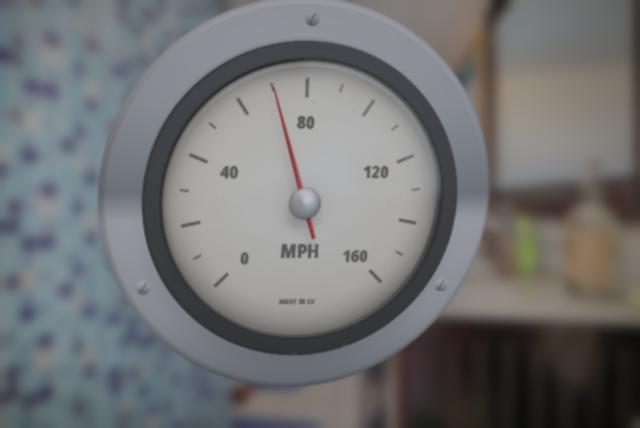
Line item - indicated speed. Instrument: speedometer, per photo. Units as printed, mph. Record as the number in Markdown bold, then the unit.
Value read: **70** mph
